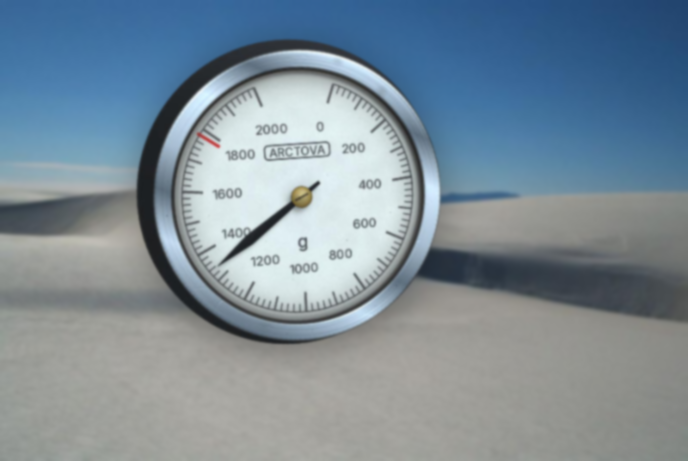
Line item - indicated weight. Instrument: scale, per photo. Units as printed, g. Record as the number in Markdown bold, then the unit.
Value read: **1340** g
